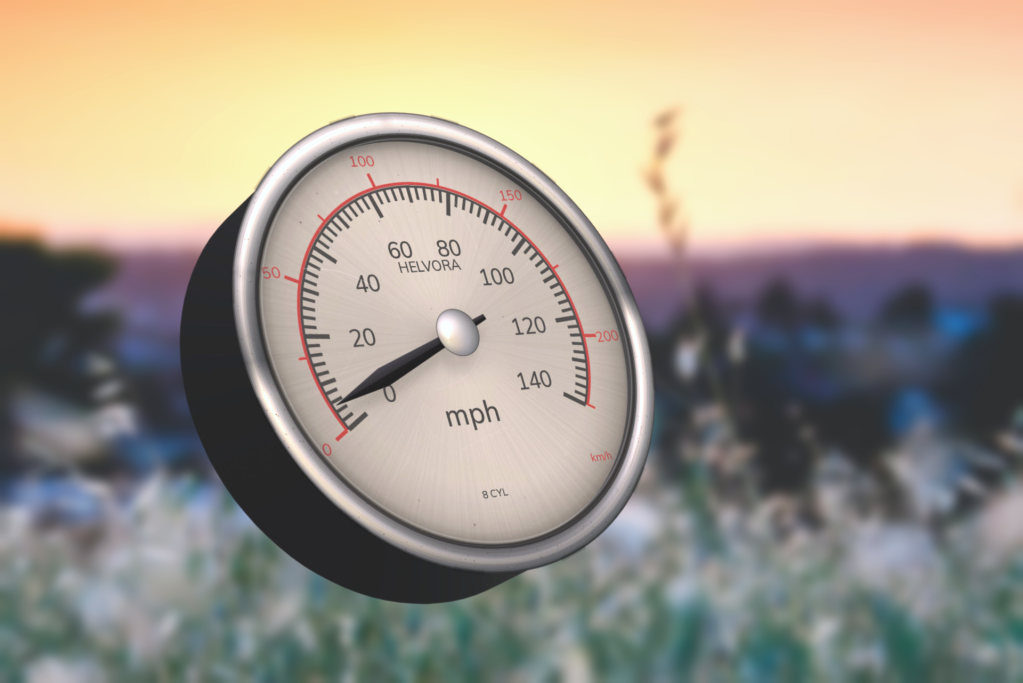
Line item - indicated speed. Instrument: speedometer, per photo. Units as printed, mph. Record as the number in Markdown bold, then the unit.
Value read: **5** mph
